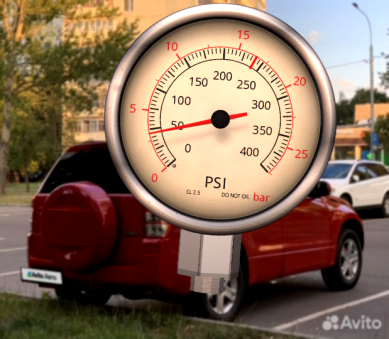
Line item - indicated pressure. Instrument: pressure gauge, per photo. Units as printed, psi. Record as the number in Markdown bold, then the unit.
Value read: **45** psi
